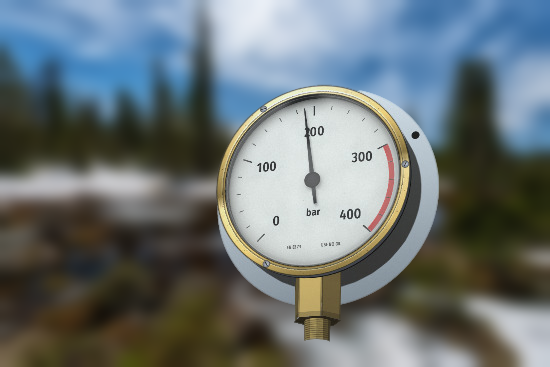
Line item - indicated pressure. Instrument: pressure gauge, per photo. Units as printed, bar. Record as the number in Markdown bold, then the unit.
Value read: **190** bar
